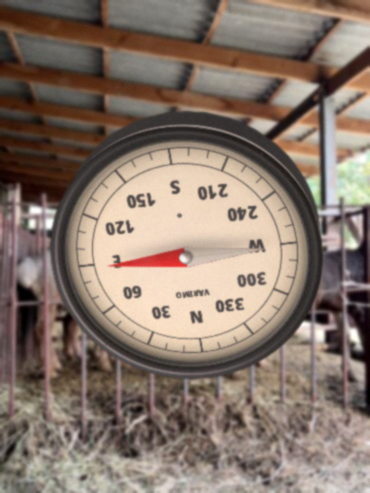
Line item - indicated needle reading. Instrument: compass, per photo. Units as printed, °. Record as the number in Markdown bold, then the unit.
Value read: **90** °
